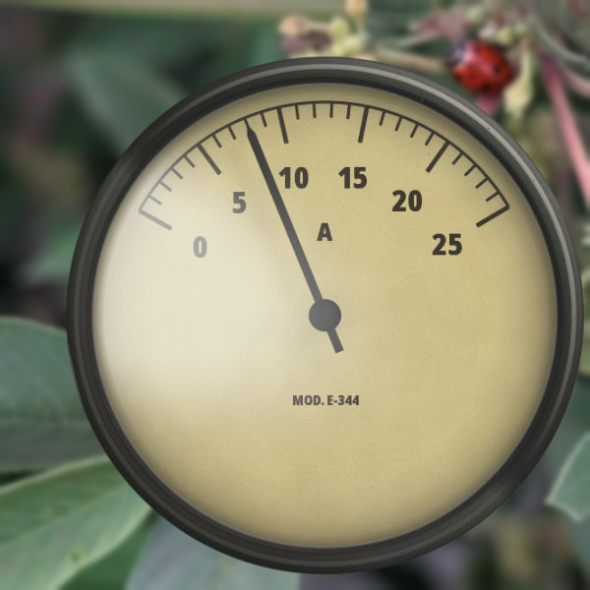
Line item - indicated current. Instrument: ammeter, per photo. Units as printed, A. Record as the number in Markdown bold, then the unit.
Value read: **8** A
